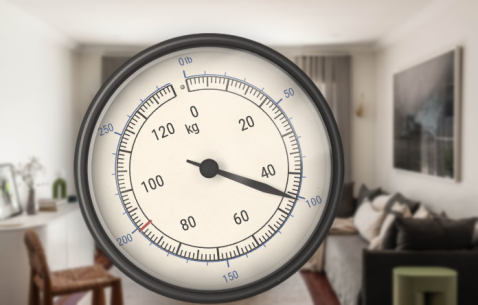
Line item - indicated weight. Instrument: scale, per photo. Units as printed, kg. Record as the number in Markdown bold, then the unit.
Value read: **46** kg
